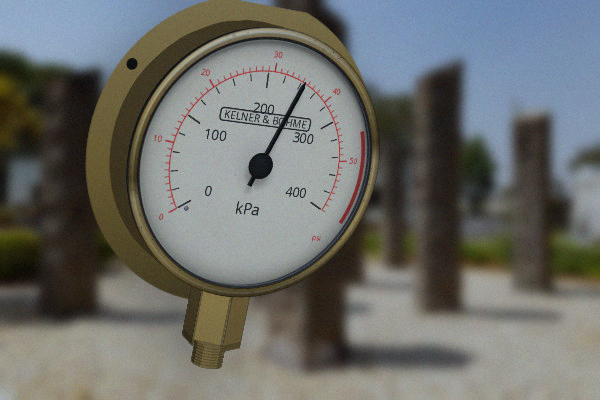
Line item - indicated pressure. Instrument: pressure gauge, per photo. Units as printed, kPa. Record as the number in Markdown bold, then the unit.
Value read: **240** kPa
